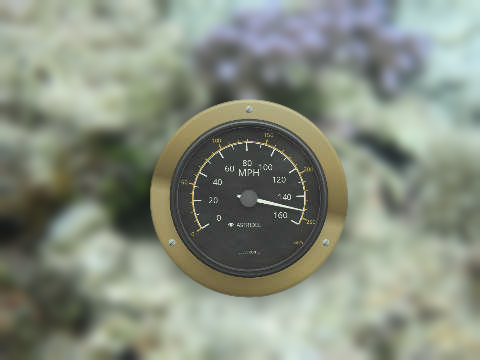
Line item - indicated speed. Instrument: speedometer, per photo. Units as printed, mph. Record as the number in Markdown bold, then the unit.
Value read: **150** mph
